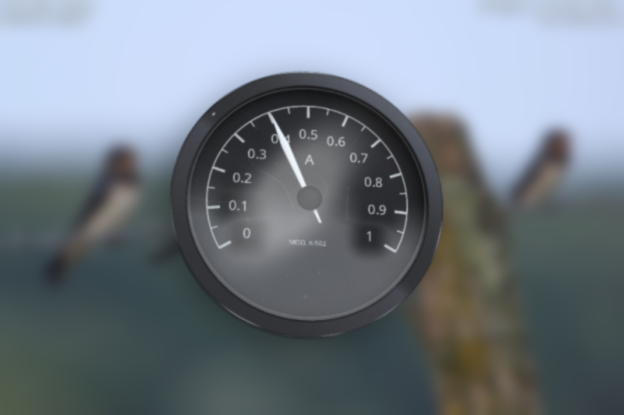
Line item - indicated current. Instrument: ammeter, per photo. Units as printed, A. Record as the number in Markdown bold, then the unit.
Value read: **0.4** A
